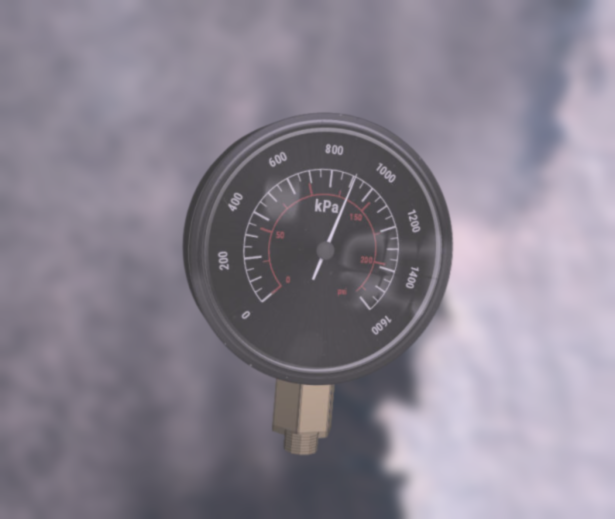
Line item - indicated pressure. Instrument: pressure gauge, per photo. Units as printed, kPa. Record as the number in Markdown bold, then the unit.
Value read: **900** kPa
